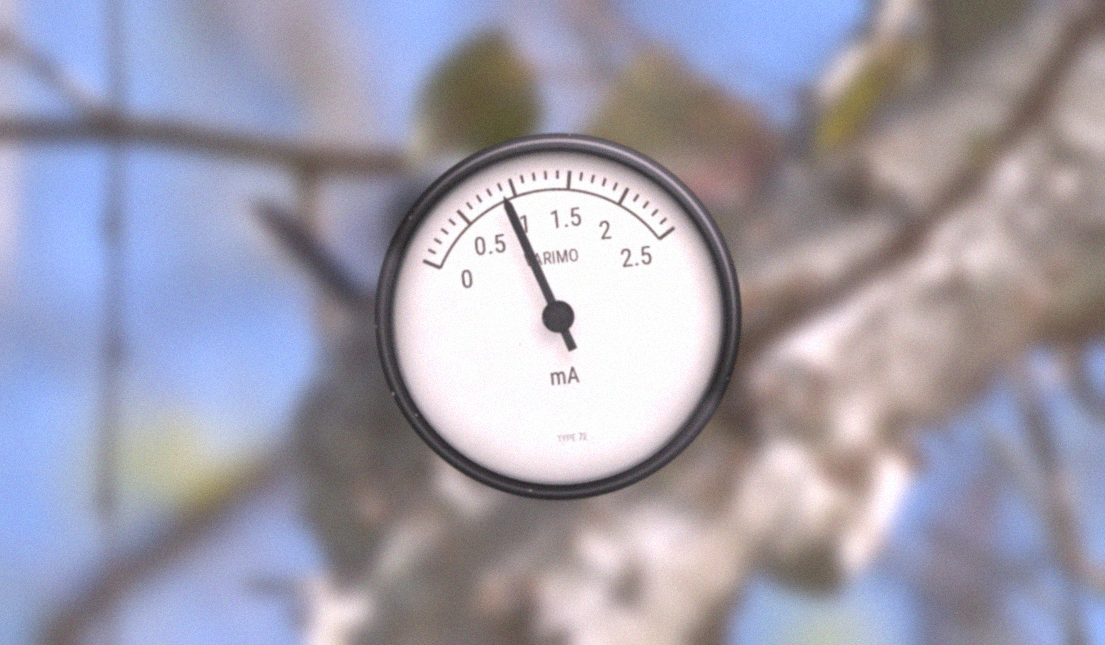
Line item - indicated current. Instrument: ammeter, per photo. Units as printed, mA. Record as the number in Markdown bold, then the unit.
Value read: **0.9** mA
